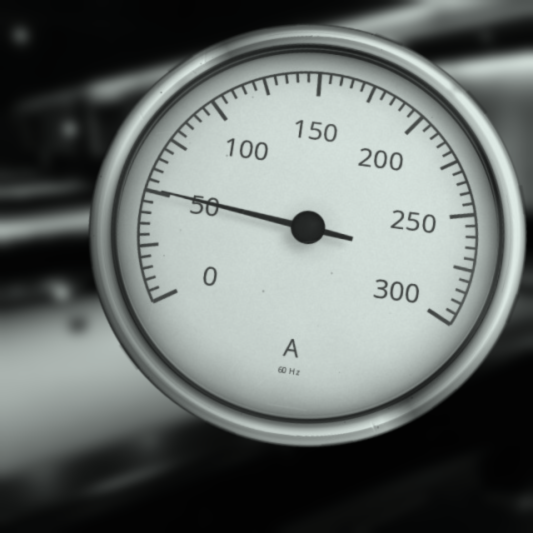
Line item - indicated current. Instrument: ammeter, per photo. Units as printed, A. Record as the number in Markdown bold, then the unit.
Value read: **50** A
